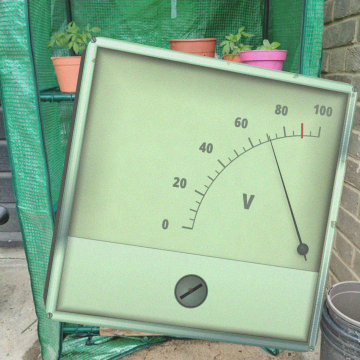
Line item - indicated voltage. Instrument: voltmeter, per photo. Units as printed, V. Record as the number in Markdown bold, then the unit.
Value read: **70** V
